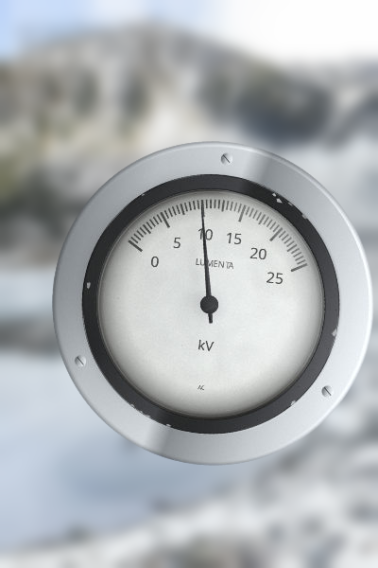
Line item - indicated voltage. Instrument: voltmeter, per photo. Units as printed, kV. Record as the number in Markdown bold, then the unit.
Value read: **10** kV
